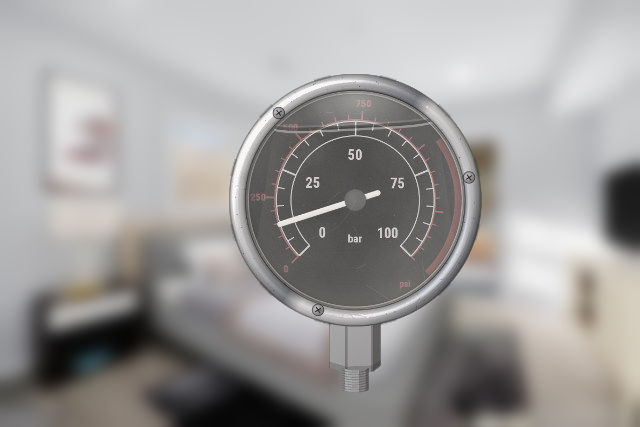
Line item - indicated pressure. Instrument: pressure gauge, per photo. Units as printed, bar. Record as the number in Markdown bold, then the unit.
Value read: **10** bar
